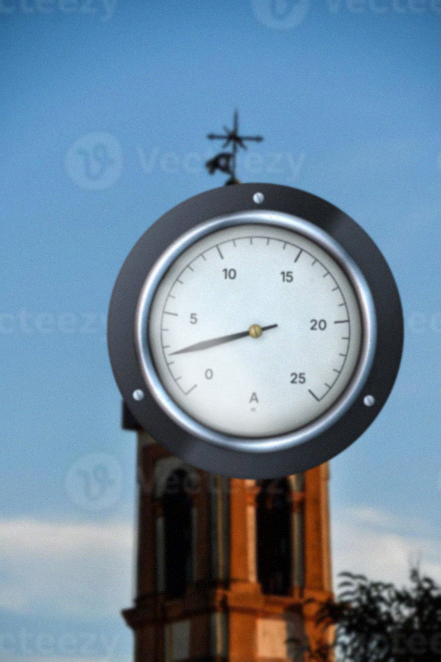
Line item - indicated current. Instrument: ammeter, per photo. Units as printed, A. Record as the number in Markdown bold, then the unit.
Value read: **2.5** A
